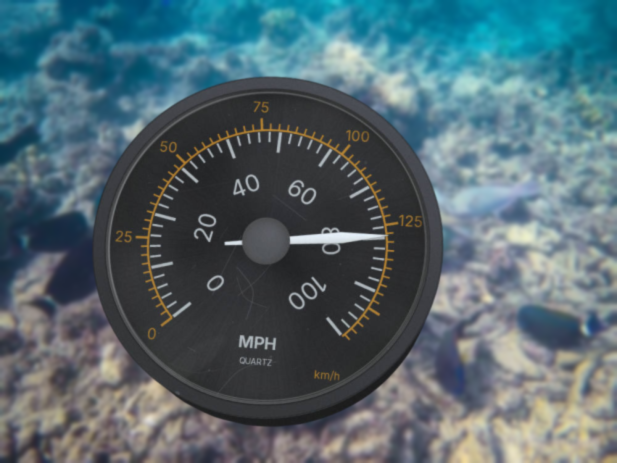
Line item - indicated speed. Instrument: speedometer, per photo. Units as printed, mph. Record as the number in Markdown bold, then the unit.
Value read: **80** mph
